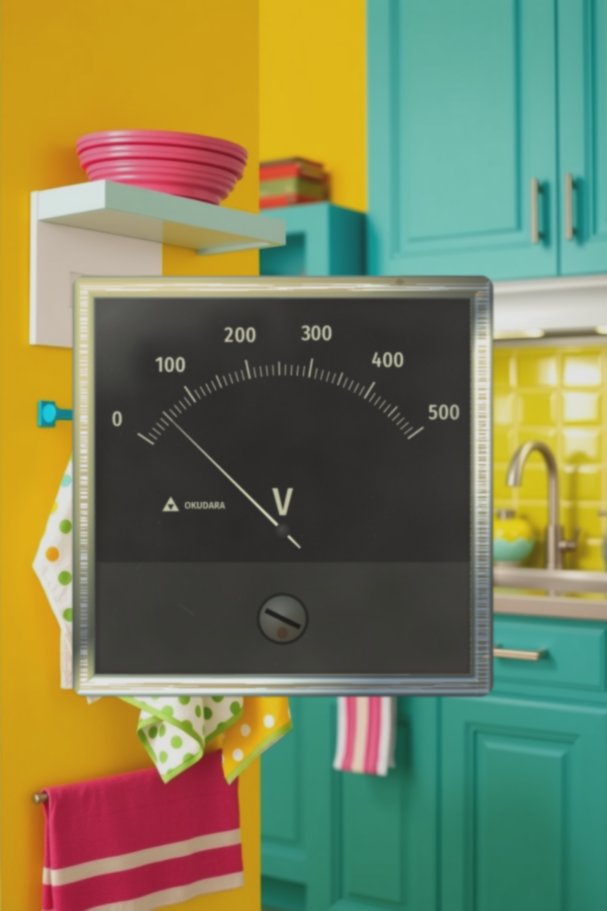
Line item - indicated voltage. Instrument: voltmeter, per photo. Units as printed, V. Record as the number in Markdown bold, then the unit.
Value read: **50** V
